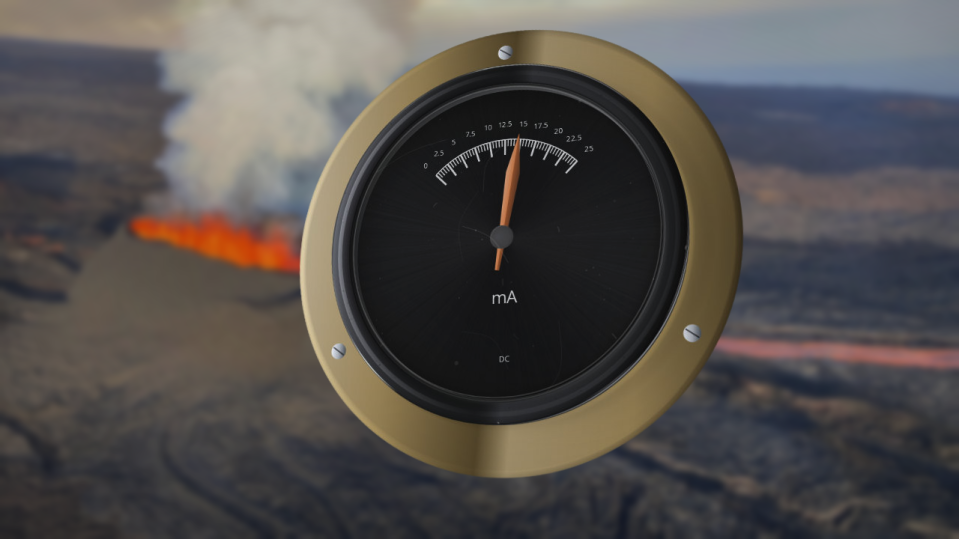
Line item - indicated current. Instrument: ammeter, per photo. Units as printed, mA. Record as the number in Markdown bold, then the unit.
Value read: **15** mA
